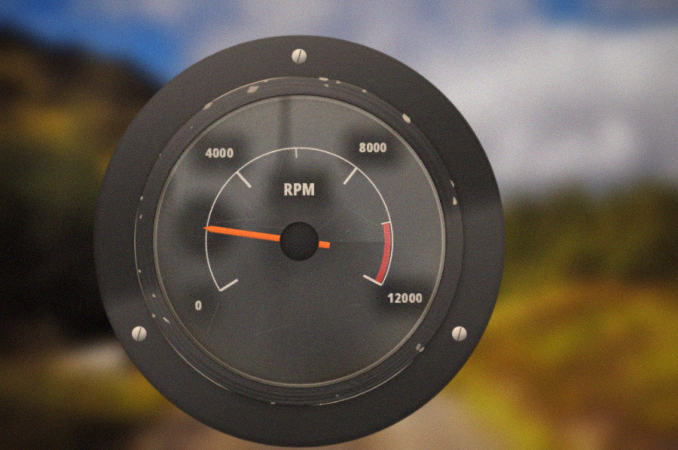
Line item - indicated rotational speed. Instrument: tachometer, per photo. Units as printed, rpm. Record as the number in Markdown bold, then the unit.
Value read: **2000** rpm
